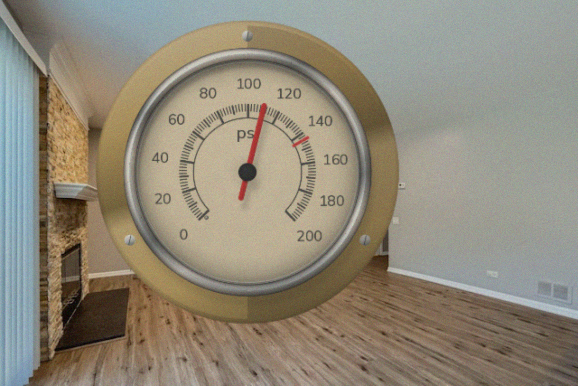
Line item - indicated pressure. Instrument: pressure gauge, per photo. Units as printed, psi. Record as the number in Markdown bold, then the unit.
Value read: **110** psi
